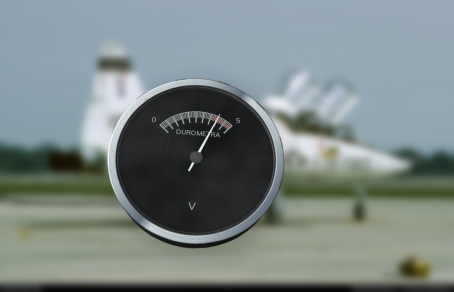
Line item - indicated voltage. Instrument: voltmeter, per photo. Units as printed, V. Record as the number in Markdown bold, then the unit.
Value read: **4** V
